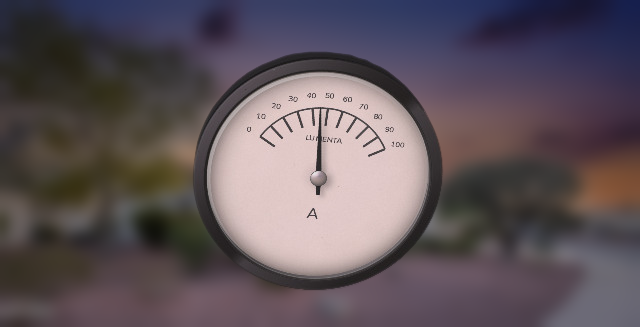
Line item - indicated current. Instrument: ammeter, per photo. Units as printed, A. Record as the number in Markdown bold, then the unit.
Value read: **45** A
